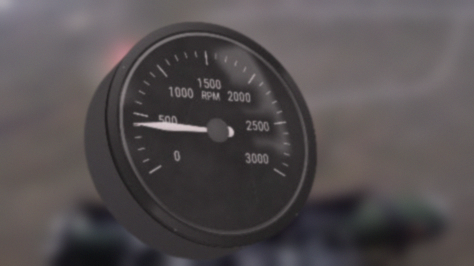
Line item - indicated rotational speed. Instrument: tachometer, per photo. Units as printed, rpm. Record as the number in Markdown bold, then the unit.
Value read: **400** rpm
